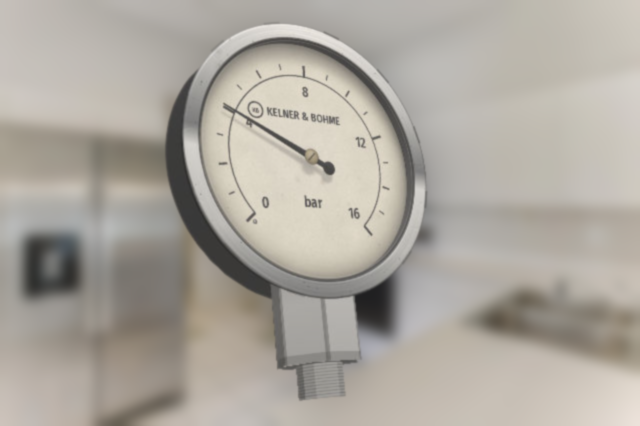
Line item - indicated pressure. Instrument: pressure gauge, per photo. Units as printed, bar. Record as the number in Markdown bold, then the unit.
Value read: **4** bar
